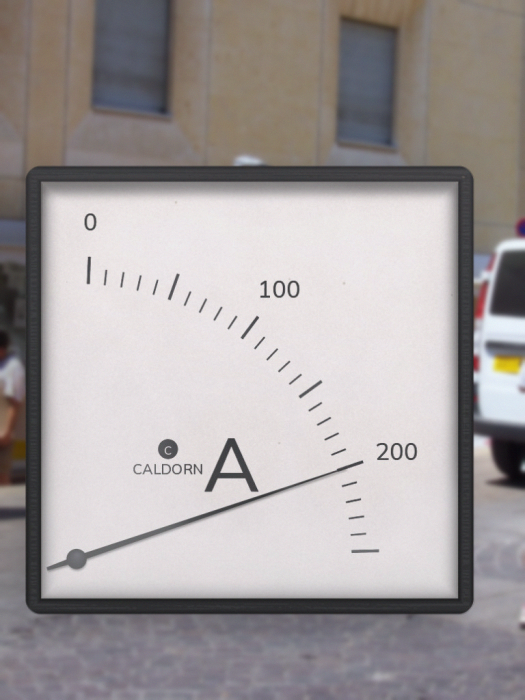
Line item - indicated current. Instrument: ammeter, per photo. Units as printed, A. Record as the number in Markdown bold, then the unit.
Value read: **200** A
